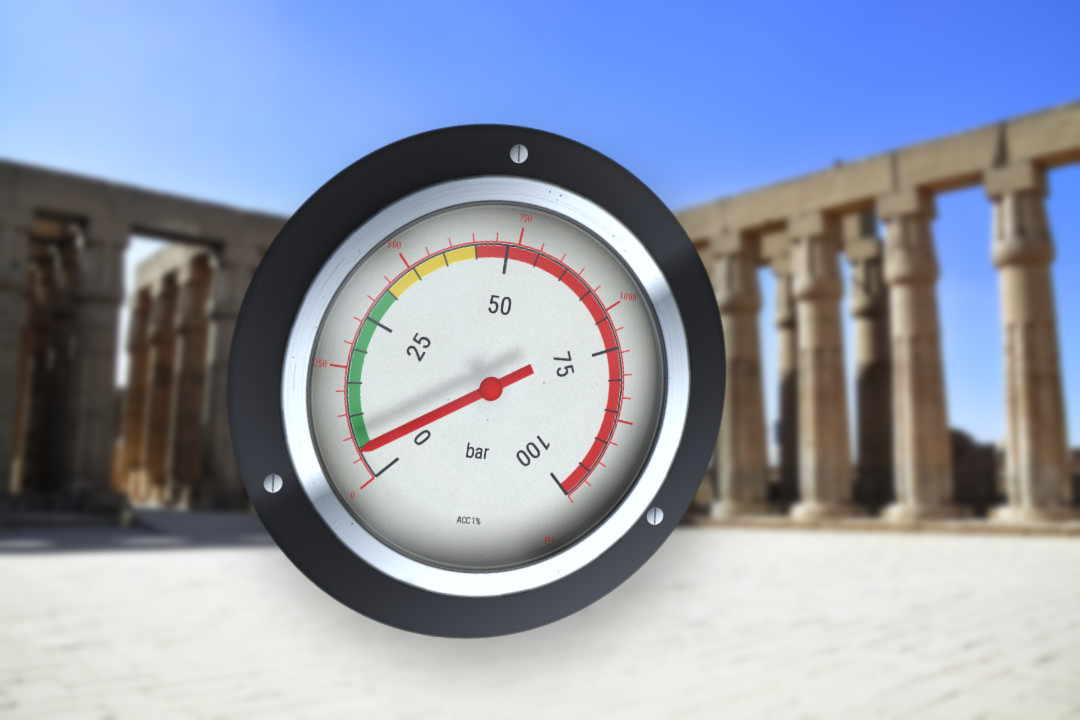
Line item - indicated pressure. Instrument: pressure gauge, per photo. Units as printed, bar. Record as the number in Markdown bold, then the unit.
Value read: **5** bar
